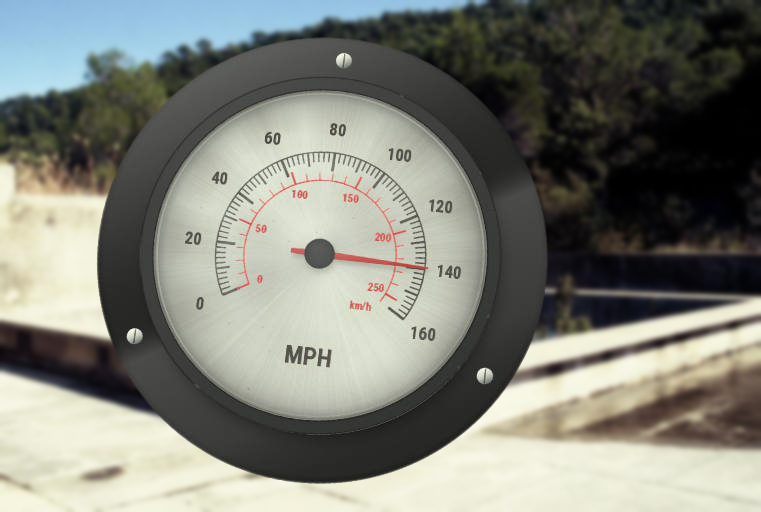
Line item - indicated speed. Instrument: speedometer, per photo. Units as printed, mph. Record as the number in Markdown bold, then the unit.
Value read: **140** mph
